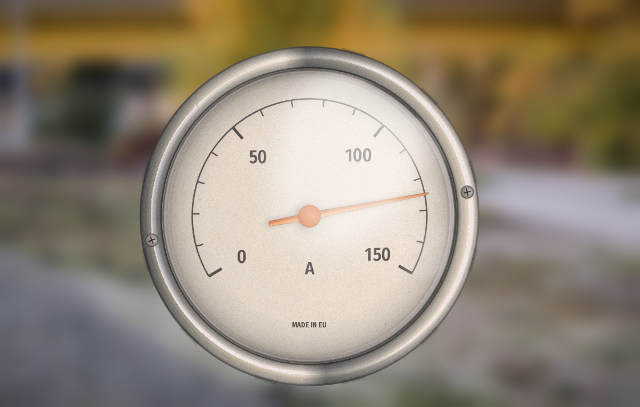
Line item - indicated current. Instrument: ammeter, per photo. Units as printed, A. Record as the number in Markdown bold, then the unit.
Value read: **125** A
